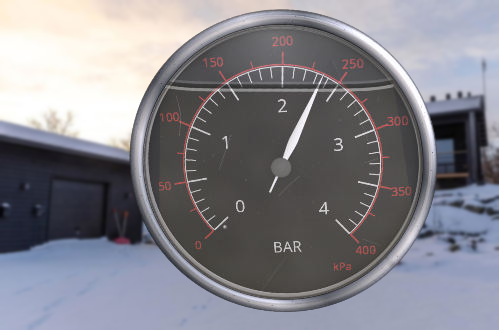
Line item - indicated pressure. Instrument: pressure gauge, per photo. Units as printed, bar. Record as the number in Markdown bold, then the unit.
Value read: **2.35** bar
